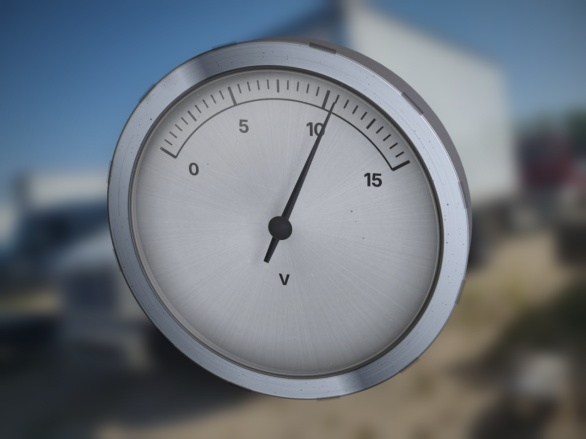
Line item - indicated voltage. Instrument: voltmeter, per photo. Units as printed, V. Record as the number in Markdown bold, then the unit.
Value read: **10.5** V
